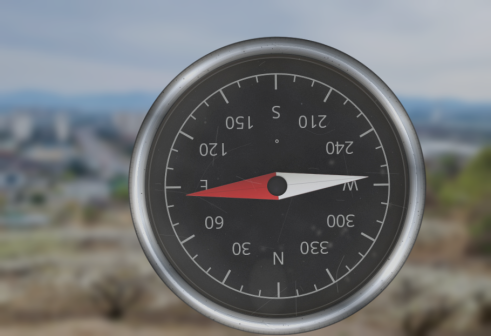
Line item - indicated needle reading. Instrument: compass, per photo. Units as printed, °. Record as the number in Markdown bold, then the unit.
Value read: **85** °
